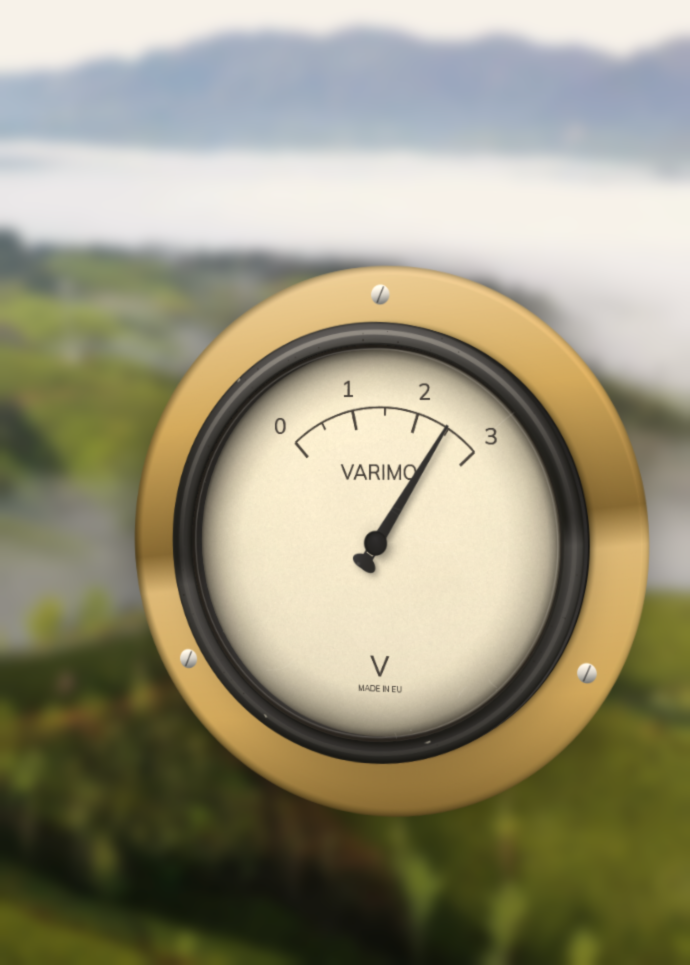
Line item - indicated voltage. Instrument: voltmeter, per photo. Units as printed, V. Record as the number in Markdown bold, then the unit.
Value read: **2.5** V
